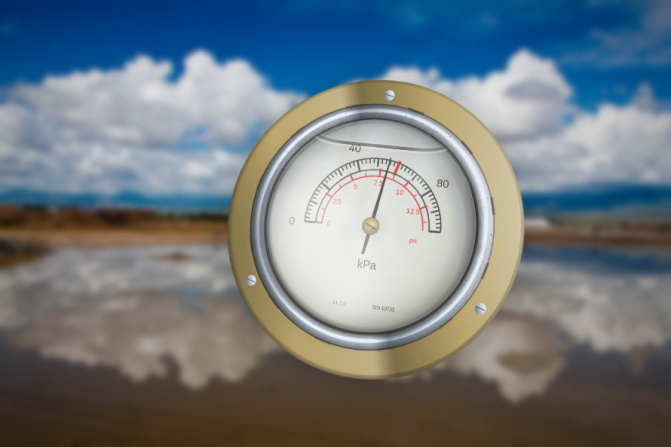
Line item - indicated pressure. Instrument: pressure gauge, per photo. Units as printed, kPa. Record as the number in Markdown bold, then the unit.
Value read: **56** kPa
